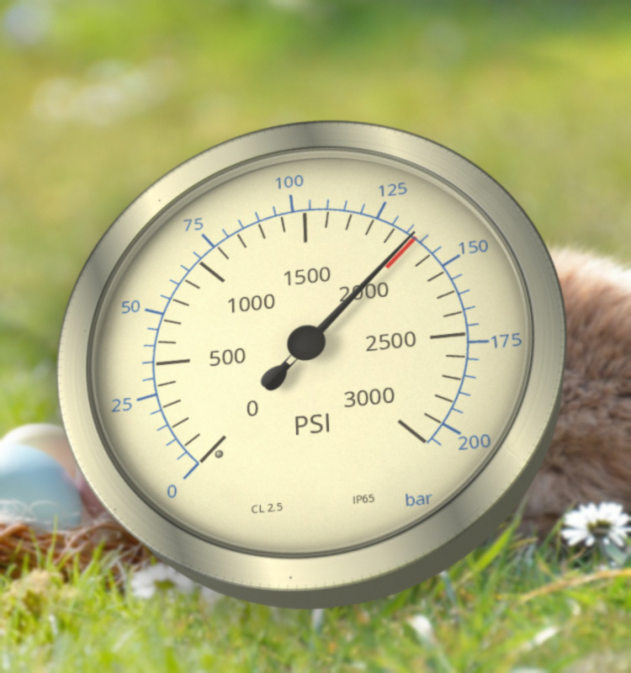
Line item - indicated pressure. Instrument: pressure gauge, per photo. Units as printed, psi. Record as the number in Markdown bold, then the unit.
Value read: **2000** psi
